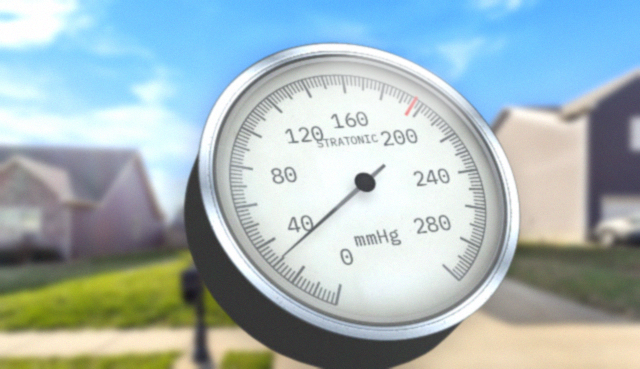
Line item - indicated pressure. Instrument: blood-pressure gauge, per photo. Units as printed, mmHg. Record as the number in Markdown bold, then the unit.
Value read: **30** mmHg
